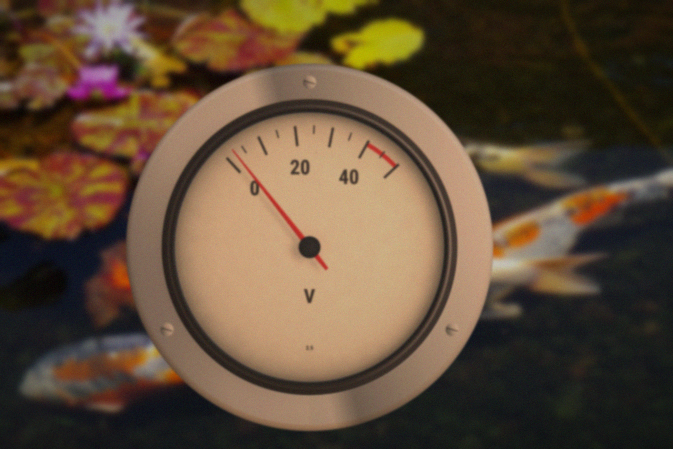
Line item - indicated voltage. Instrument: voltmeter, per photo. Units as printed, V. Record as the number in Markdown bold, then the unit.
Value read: **2.5** V
